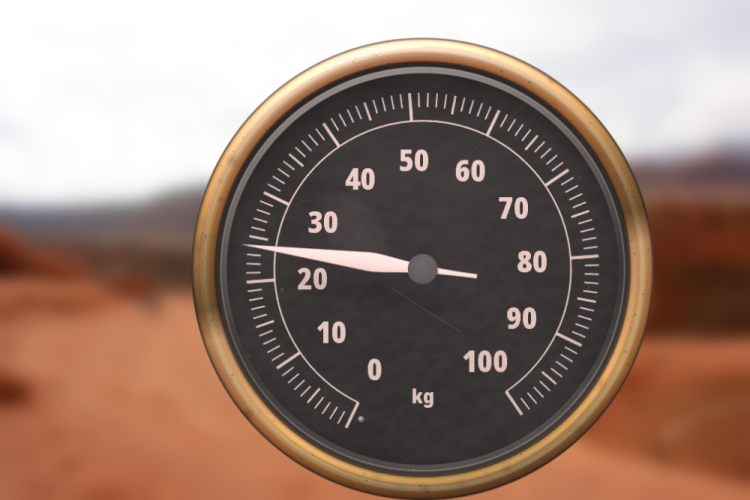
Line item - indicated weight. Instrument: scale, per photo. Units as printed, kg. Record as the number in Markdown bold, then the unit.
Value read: **24** kg
